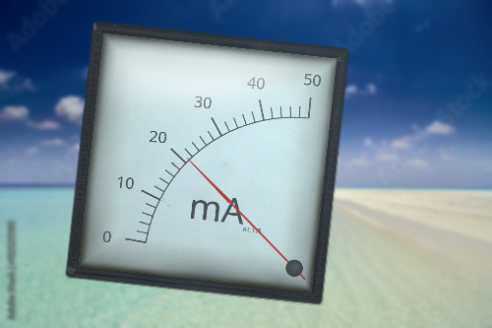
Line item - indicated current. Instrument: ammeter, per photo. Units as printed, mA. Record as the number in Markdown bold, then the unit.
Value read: **21** mA
